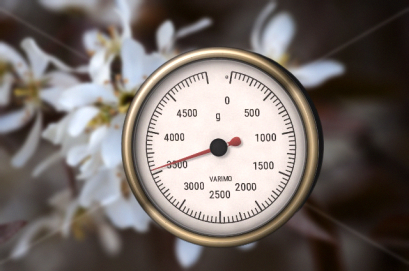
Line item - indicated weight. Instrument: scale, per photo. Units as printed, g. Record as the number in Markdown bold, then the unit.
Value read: **3550** g
